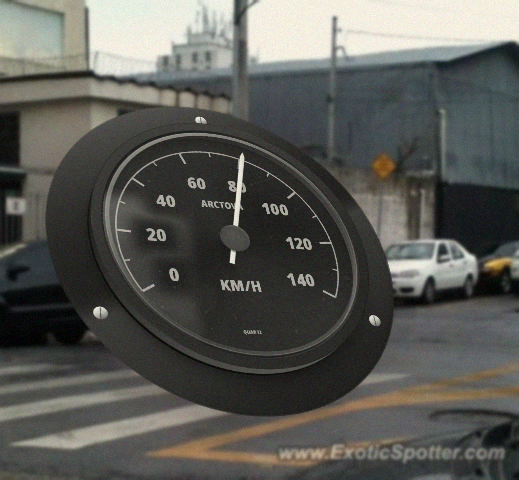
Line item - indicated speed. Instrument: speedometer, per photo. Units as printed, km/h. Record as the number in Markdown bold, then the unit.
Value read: **80** km/h
